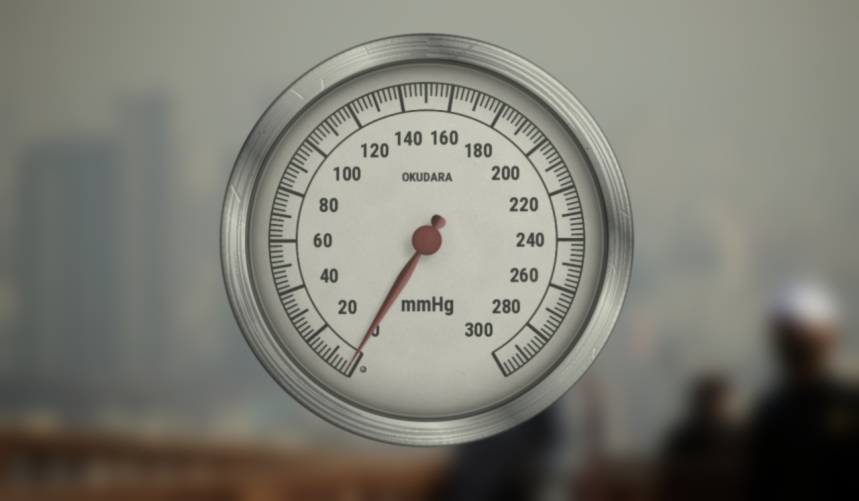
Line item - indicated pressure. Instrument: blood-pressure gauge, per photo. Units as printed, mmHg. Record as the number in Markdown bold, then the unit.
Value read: **2** mmHg
